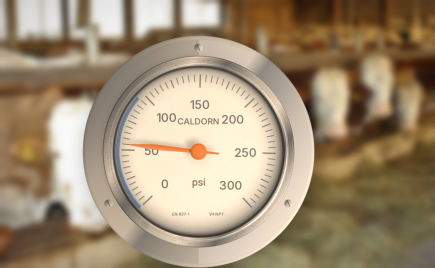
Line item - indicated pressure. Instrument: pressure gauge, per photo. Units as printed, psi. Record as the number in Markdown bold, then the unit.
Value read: **55** psi
